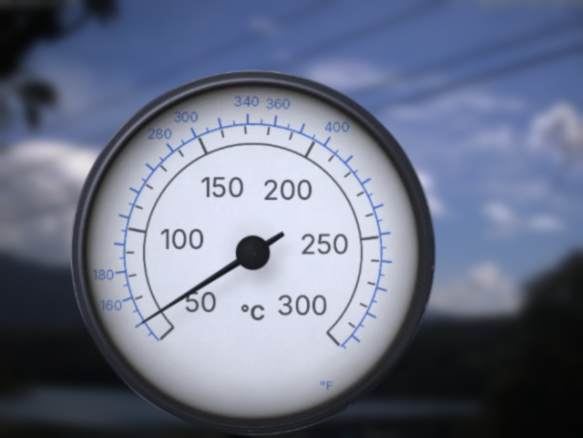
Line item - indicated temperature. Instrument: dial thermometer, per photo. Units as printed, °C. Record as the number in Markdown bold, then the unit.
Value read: **60** °C
